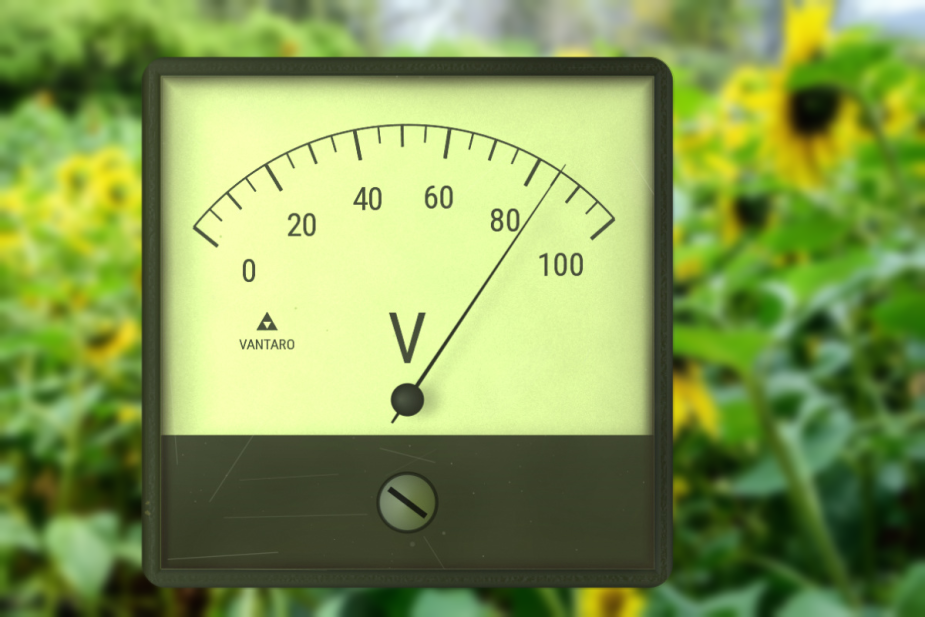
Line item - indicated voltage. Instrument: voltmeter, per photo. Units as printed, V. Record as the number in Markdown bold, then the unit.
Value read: **85** V
